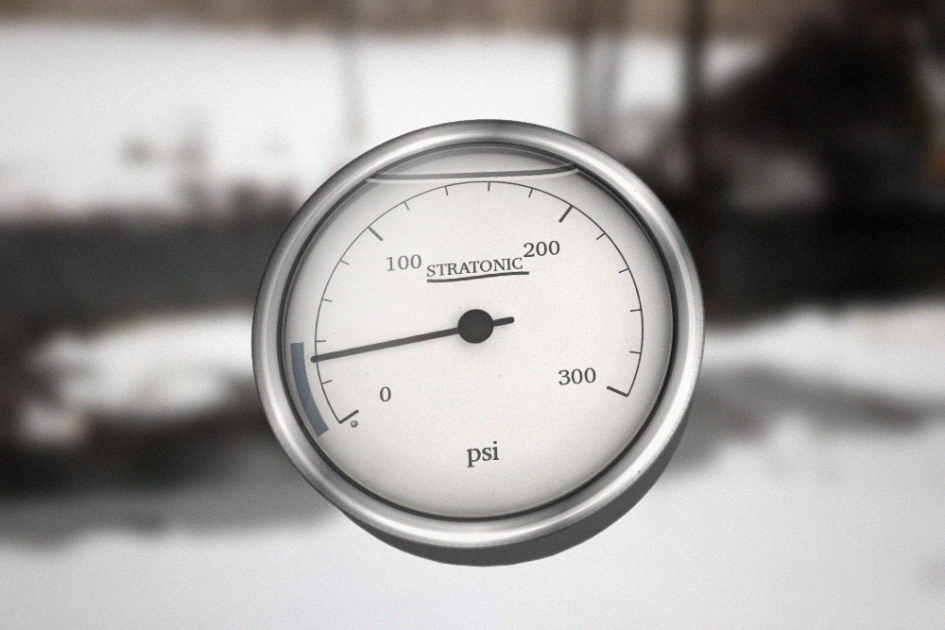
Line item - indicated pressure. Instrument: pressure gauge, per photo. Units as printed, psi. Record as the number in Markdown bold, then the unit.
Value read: **30** psi
